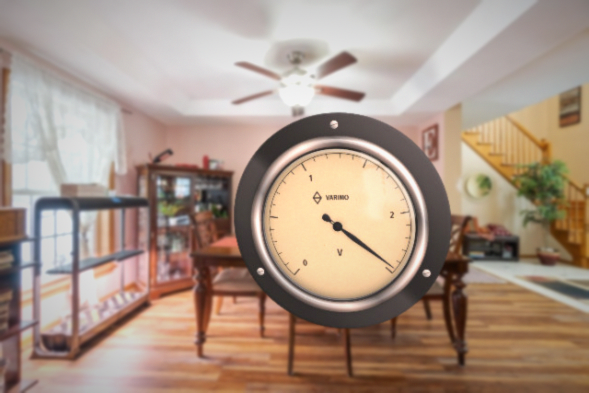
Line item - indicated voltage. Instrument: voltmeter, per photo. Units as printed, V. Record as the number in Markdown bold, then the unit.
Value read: **2.45** V
